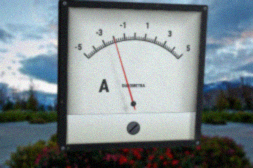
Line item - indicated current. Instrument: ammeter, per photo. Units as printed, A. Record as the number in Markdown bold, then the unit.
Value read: **-2** A
